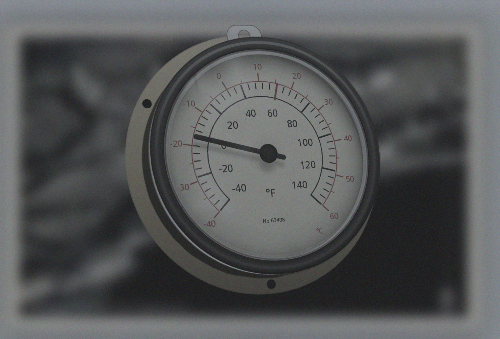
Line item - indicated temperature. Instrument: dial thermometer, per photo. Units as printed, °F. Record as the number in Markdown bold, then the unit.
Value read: **0** °F
